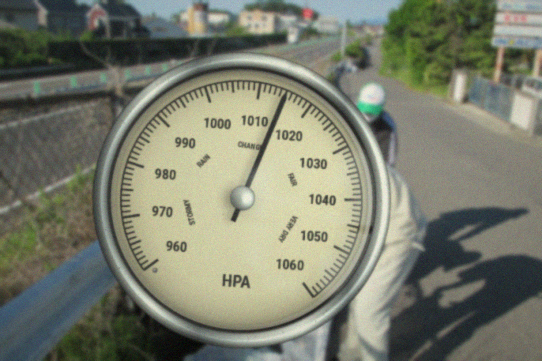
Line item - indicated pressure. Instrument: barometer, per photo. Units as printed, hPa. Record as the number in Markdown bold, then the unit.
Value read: **1015** hPa
